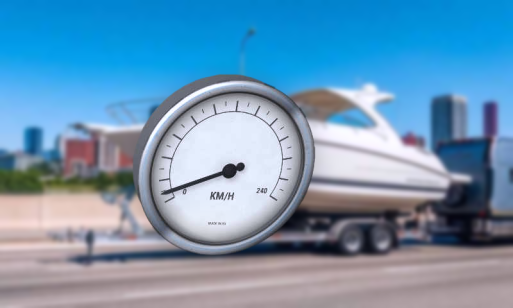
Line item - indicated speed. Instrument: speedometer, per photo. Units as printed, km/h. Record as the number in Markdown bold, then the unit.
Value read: **10** km/h
